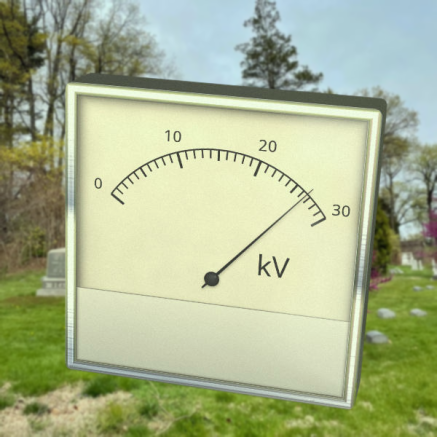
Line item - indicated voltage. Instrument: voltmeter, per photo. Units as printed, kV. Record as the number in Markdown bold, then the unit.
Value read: **26.5** kV
